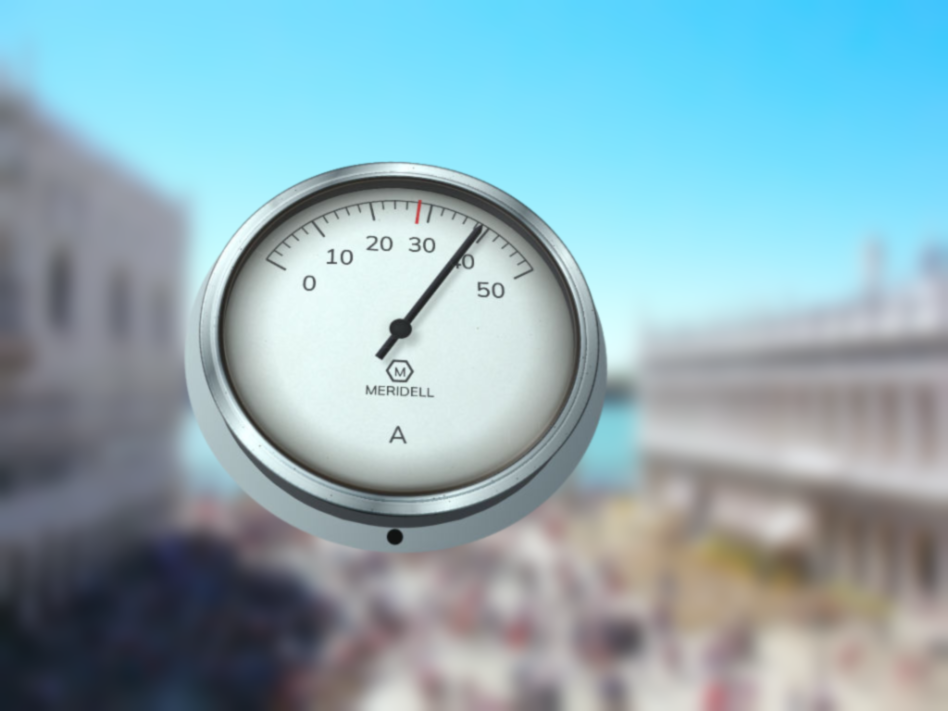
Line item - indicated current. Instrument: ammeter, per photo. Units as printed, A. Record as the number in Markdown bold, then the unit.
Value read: **39** A
